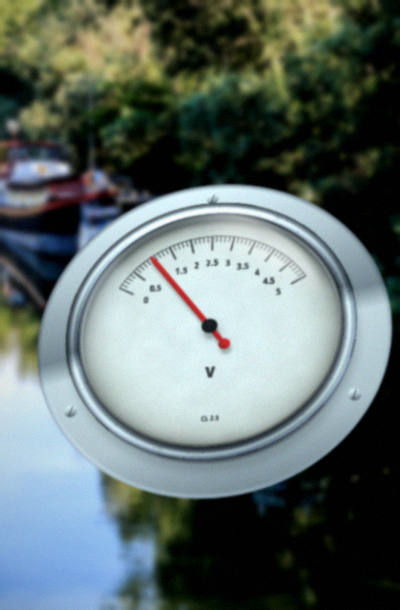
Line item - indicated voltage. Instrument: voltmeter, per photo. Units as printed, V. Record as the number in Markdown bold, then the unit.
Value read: **1** V
